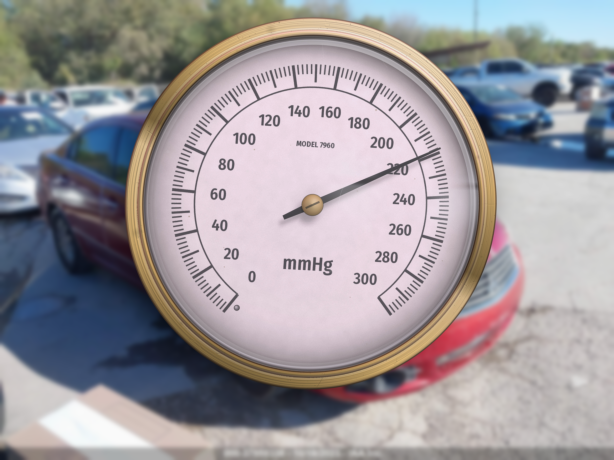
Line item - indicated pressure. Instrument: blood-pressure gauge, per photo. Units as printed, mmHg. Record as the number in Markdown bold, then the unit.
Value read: **218** mmHg
